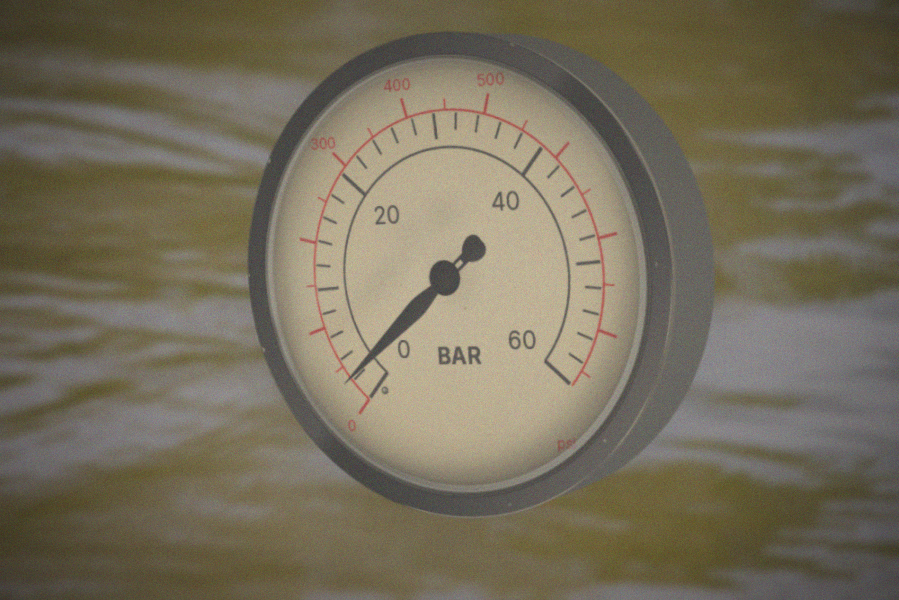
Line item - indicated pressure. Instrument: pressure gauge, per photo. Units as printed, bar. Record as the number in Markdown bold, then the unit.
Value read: **2** bar
